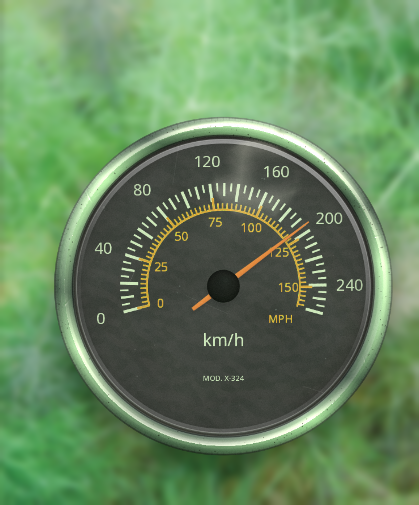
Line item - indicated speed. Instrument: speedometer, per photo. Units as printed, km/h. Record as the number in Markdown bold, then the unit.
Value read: **195** km/h
